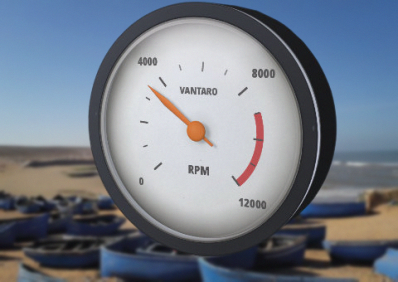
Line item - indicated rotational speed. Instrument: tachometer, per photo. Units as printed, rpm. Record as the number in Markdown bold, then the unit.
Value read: **3500** rpm
